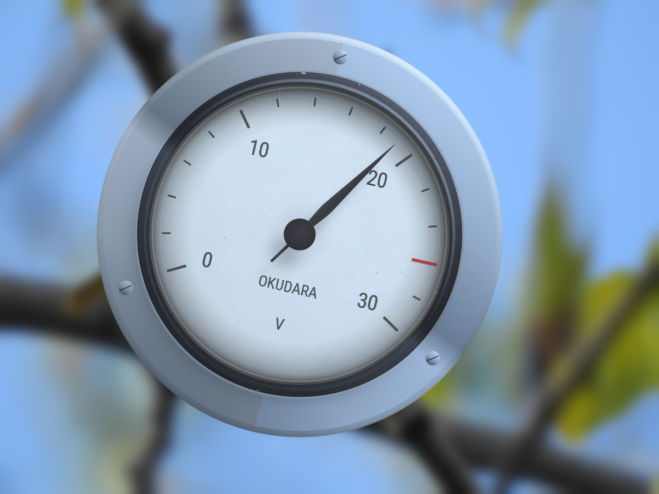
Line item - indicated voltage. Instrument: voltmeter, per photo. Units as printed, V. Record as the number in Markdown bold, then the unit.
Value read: **19** V
